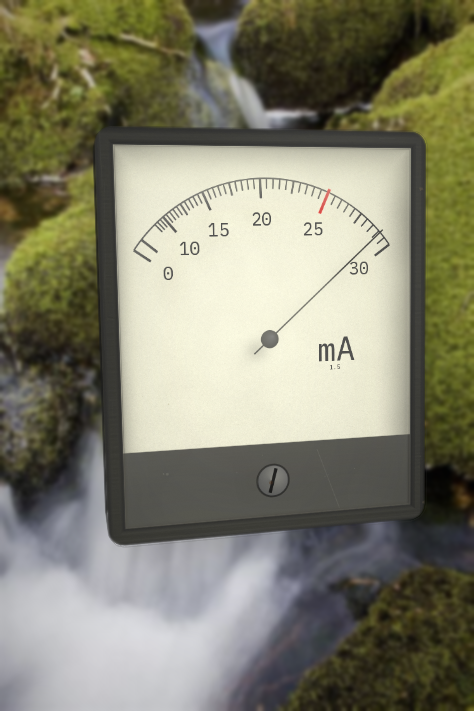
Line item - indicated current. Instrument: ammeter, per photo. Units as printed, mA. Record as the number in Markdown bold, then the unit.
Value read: **29** mA
